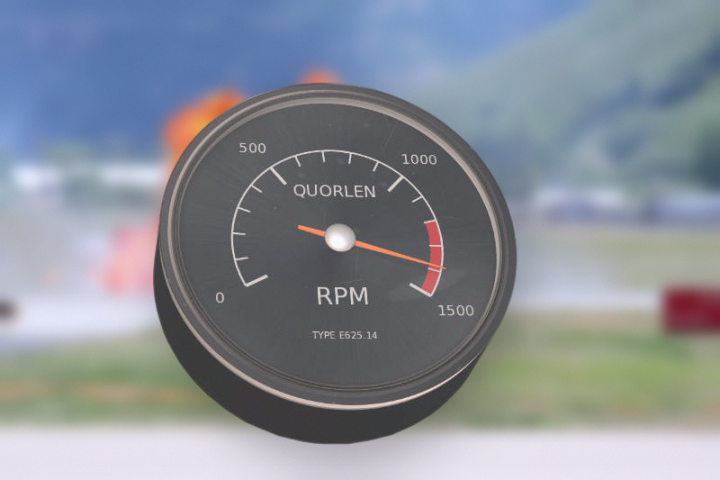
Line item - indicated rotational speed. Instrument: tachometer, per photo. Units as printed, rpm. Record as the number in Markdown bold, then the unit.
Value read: **1400** rpm
